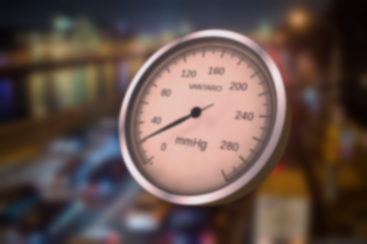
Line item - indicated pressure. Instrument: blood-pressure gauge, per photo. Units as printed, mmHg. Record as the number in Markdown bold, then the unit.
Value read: **20** mmHg
